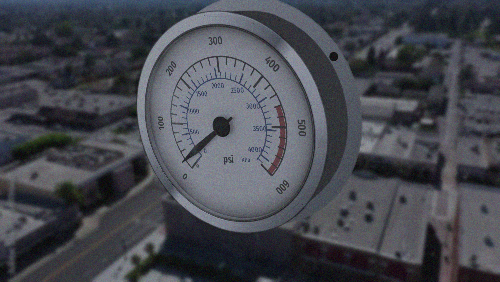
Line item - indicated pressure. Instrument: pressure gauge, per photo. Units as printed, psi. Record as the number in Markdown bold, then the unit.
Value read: **20** psi
